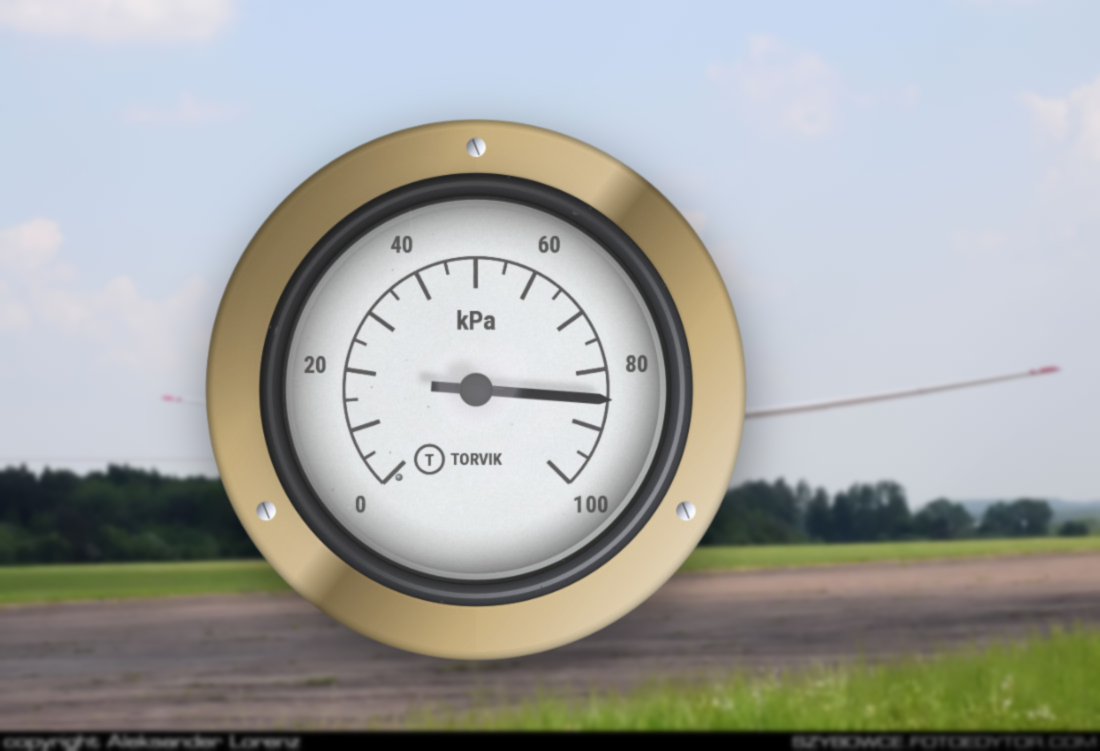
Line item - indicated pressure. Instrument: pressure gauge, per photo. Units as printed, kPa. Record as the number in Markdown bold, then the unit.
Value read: **85** kPa
